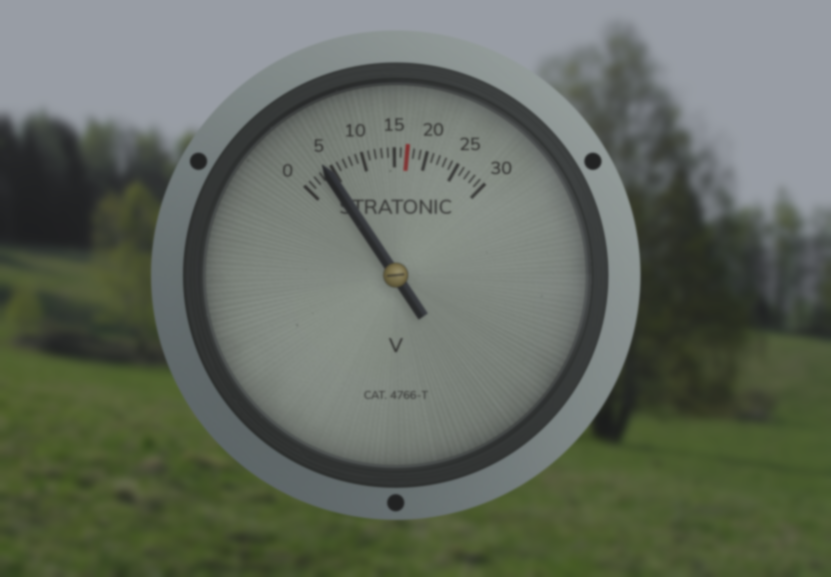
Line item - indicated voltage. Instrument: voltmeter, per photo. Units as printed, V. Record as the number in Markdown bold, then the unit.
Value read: **4** V
